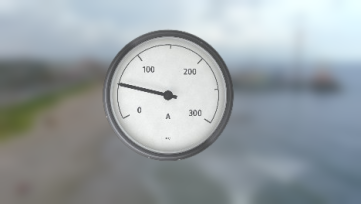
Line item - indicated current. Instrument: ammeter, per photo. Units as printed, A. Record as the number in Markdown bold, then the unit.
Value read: **50** A
